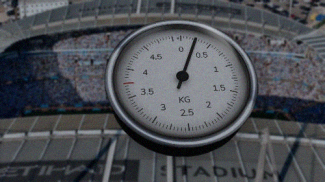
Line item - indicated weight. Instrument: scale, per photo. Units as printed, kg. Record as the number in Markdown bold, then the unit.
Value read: **0.25** kg
